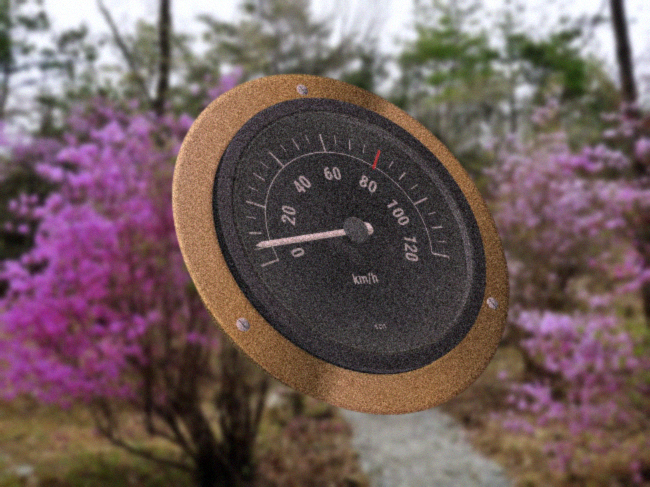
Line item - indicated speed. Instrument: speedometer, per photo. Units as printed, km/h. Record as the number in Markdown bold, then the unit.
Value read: **5** km/h
